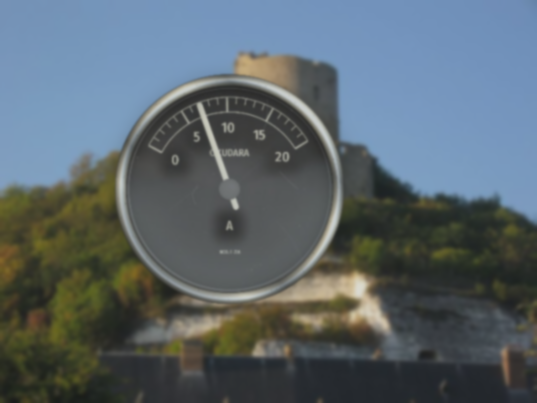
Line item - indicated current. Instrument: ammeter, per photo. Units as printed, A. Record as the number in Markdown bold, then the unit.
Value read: **7** A
